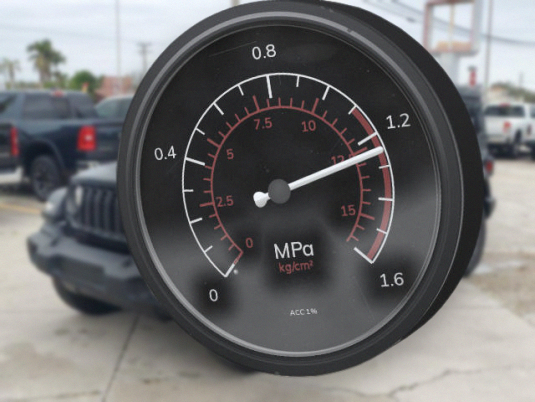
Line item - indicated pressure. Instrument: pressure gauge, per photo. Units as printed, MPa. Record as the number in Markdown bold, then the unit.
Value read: **1.25** MPa
